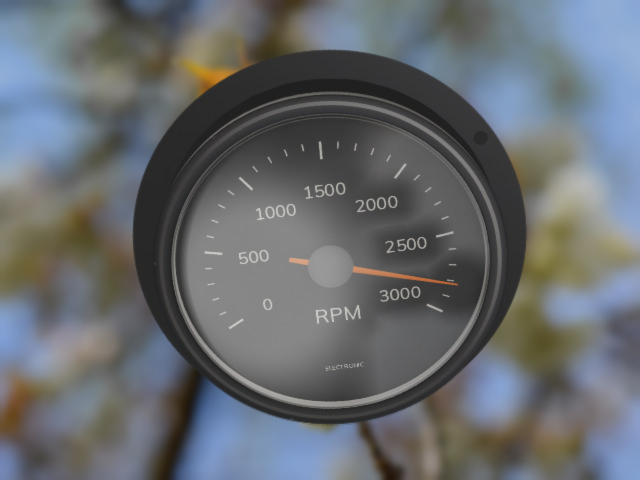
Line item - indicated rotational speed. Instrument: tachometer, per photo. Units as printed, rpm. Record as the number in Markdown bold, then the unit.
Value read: **2800** rpm
